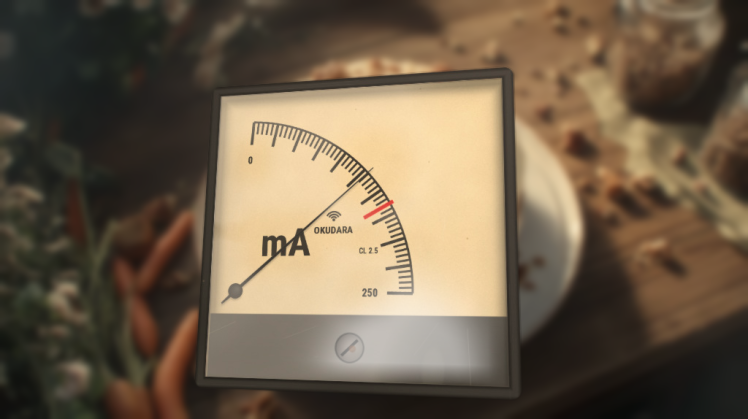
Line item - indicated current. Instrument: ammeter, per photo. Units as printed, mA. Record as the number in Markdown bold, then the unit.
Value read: **130** mA
